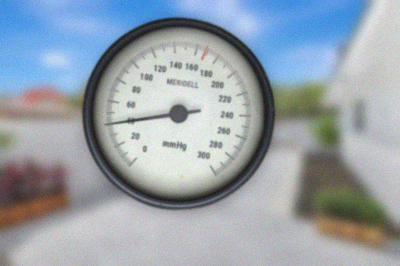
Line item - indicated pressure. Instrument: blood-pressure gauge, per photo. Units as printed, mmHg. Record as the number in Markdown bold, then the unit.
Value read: **40** mmHg
